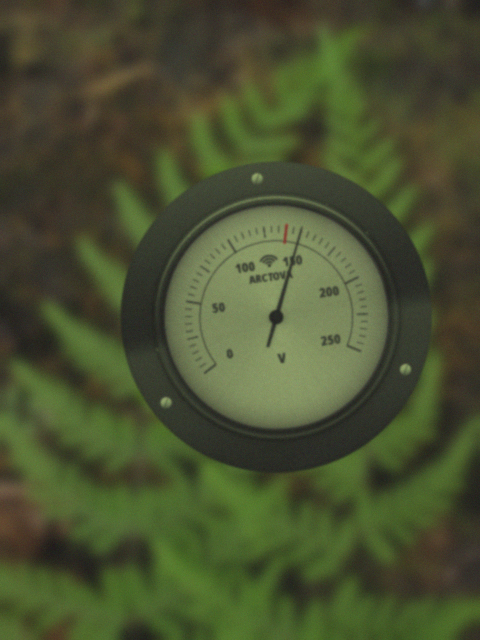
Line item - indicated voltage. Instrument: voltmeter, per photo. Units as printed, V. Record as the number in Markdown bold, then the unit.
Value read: **150** V
